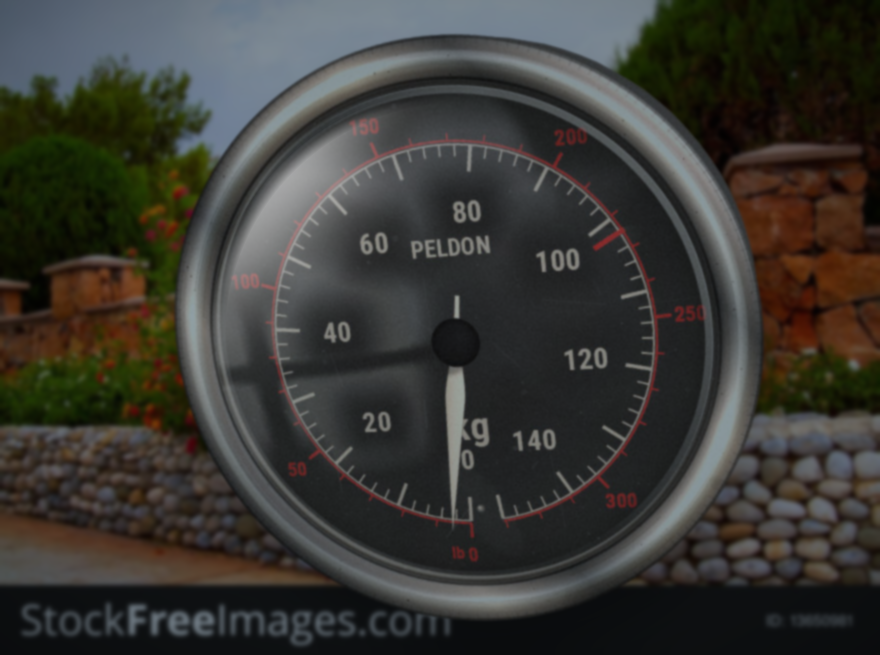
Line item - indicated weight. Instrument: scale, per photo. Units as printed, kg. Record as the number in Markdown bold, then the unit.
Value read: **2** kg
